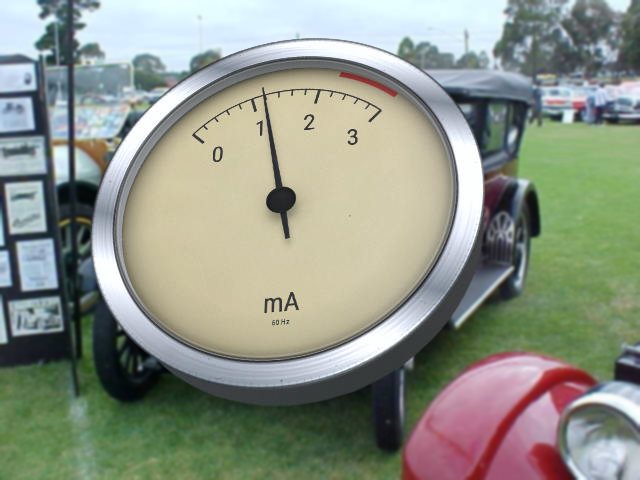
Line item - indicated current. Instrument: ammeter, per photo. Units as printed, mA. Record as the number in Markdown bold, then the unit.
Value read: **1.2** mA
